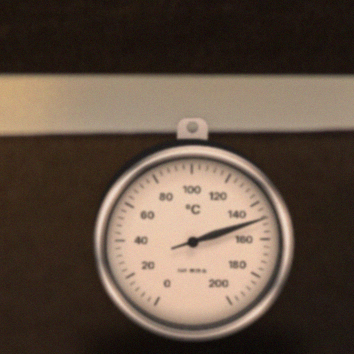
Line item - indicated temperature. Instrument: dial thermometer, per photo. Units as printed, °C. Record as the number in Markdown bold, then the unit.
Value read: **148** °C
